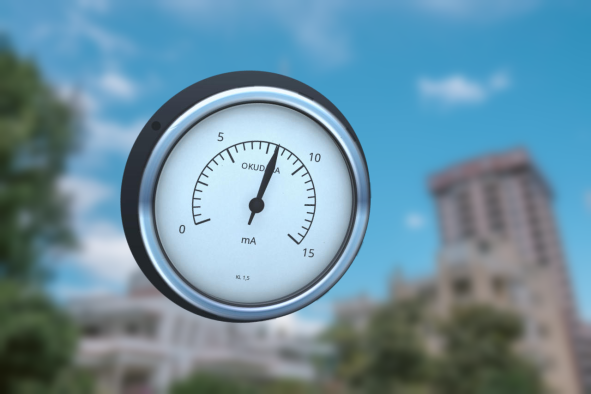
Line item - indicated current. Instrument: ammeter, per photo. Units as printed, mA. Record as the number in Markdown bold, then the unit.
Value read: **8** mA
